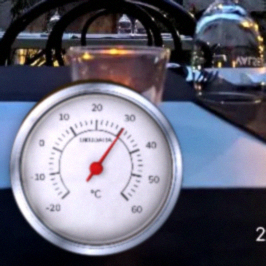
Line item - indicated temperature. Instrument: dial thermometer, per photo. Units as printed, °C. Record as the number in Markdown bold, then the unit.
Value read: **30** °C
